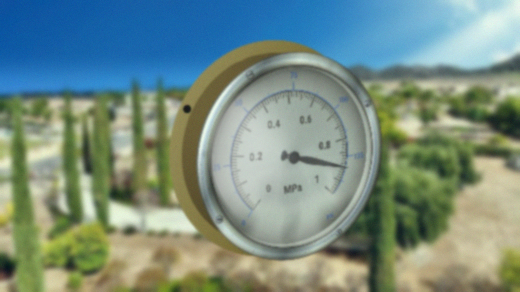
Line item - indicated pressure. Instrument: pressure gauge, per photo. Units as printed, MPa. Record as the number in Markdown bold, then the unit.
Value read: **0.9** MPa
